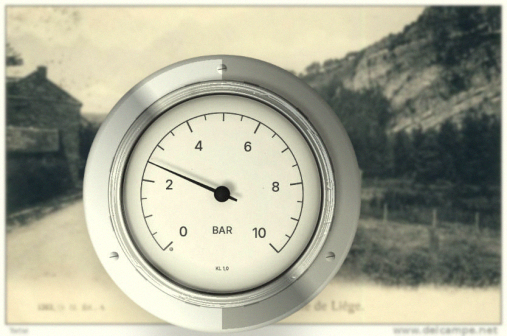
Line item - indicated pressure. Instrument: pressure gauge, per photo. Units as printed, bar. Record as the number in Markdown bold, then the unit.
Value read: **2.5** bar
